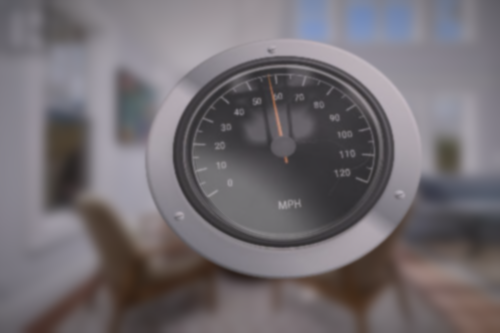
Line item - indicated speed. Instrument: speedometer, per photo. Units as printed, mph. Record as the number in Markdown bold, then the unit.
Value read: **57.5** mph
